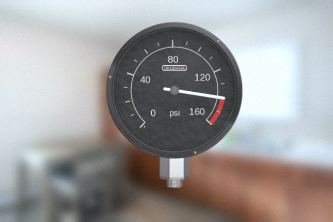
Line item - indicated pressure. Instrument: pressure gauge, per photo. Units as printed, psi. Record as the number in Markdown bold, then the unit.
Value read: **140** psi
